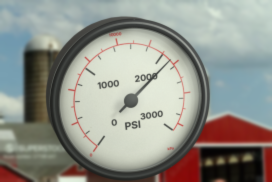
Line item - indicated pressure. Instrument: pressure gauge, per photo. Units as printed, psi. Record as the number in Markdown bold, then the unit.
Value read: **2100** psi
